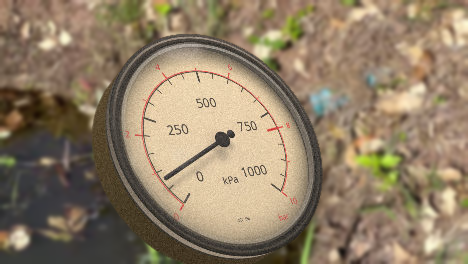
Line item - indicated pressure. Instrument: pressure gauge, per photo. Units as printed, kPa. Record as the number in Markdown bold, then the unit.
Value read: **75** kPa
